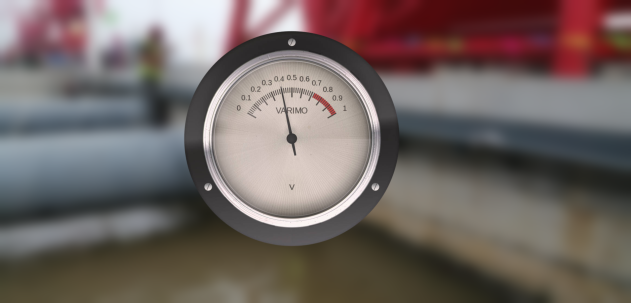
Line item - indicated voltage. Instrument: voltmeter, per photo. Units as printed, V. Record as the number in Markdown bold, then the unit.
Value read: **0.4** V
